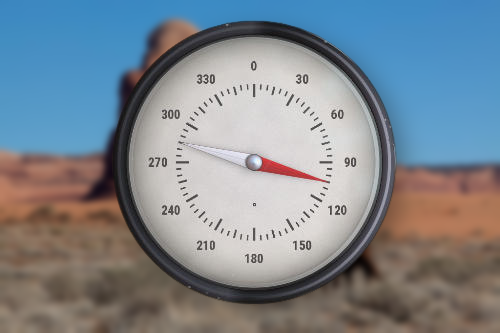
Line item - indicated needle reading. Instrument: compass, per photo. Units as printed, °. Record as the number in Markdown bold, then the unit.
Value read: **105** °
